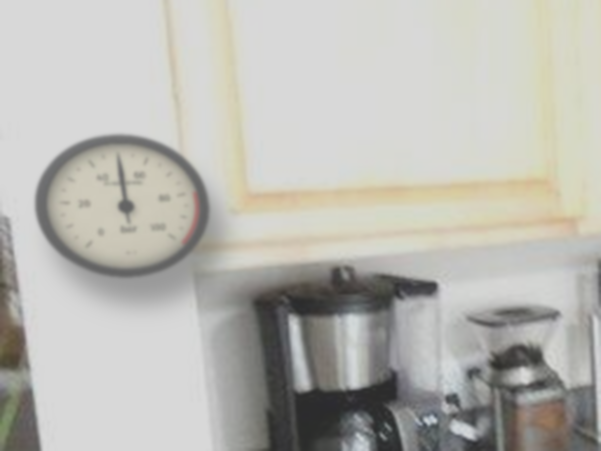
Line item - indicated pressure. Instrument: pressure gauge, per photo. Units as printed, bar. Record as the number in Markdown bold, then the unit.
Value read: **50** bar
